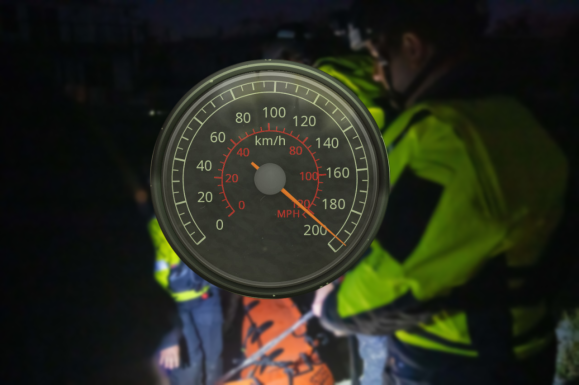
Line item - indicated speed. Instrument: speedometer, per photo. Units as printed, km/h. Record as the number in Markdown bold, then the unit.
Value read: **195** km/h
